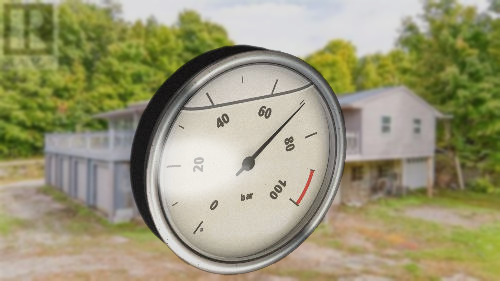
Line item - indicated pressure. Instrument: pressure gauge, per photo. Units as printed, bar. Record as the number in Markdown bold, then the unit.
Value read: **70** bar
